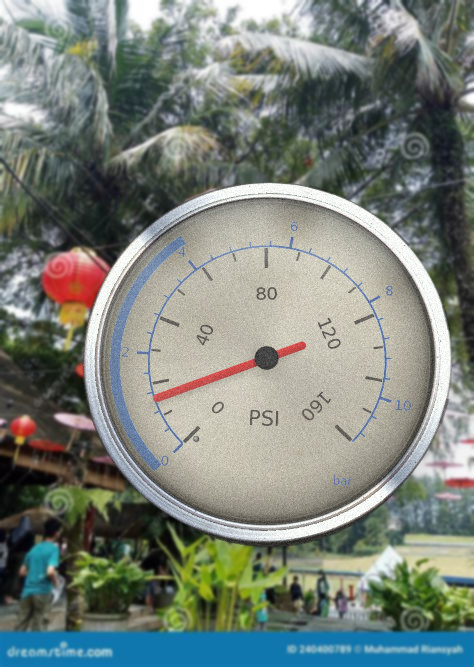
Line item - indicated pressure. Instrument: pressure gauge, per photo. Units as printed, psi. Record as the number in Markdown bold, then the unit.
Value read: **15** psi
